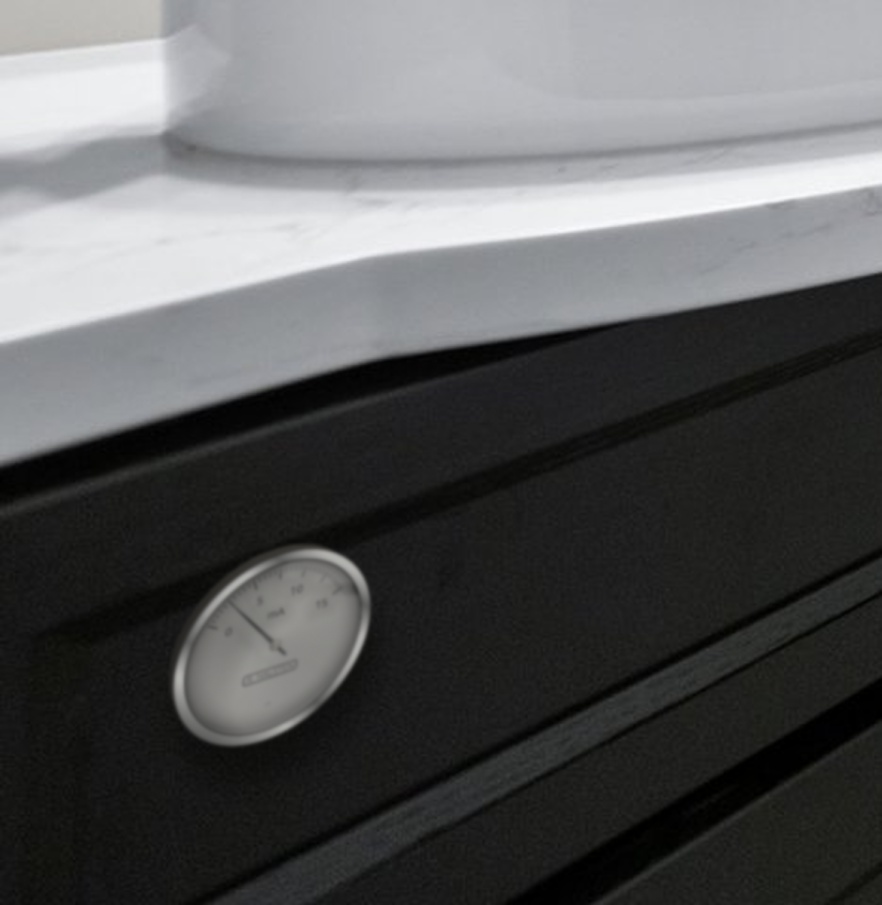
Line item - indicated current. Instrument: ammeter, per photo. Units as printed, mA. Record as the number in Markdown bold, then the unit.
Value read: **2.5** mA
